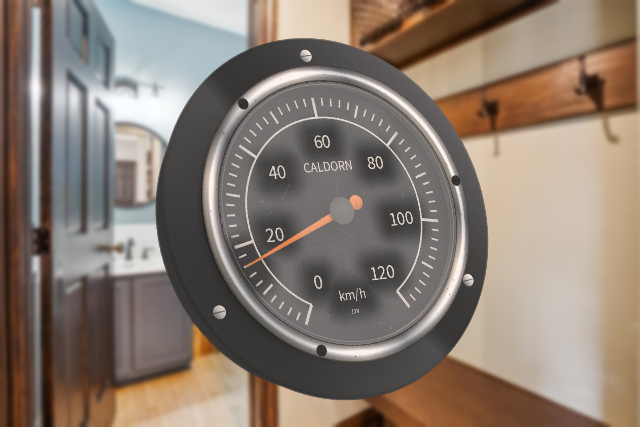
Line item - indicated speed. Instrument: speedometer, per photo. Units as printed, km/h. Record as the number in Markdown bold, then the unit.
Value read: **16** km/h
